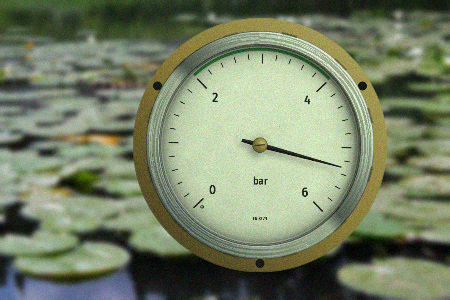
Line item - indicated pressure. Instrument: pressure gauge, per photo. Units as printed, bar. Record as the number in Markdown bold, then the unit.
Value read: **5.3** bar
